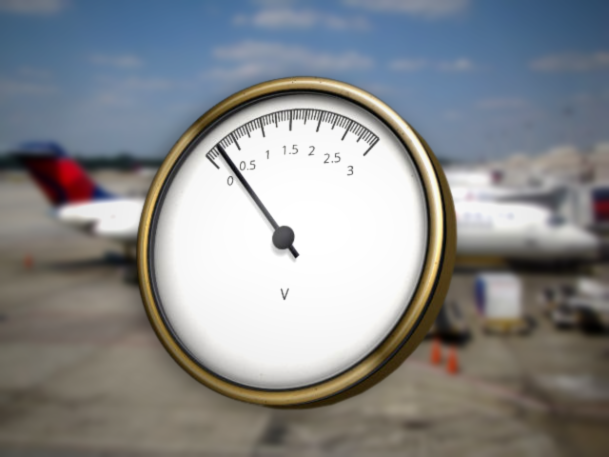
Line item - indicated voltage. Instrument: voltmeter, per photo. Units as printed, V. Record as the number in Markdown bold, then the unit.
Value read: **0.25** V
